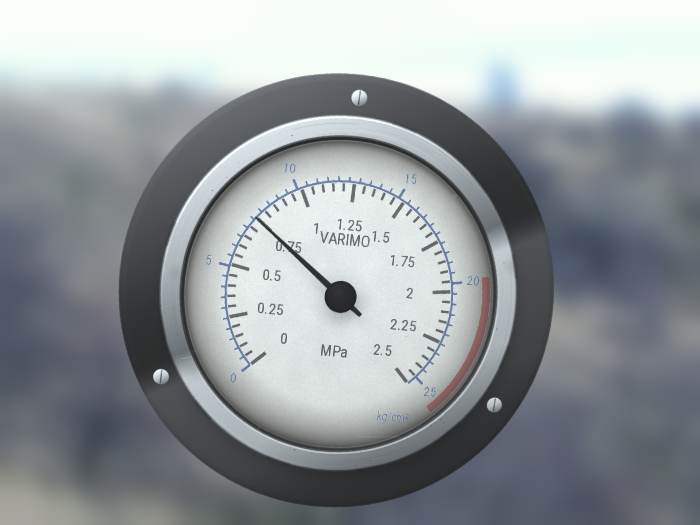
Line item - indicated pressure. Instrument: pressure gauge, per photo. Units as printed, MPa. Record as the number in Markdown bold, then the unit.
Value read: **0.75** MPa
